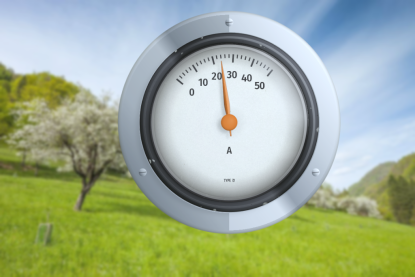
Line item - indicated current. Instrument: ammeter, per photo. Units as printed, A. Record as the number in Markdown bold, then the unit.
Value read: **24** A
